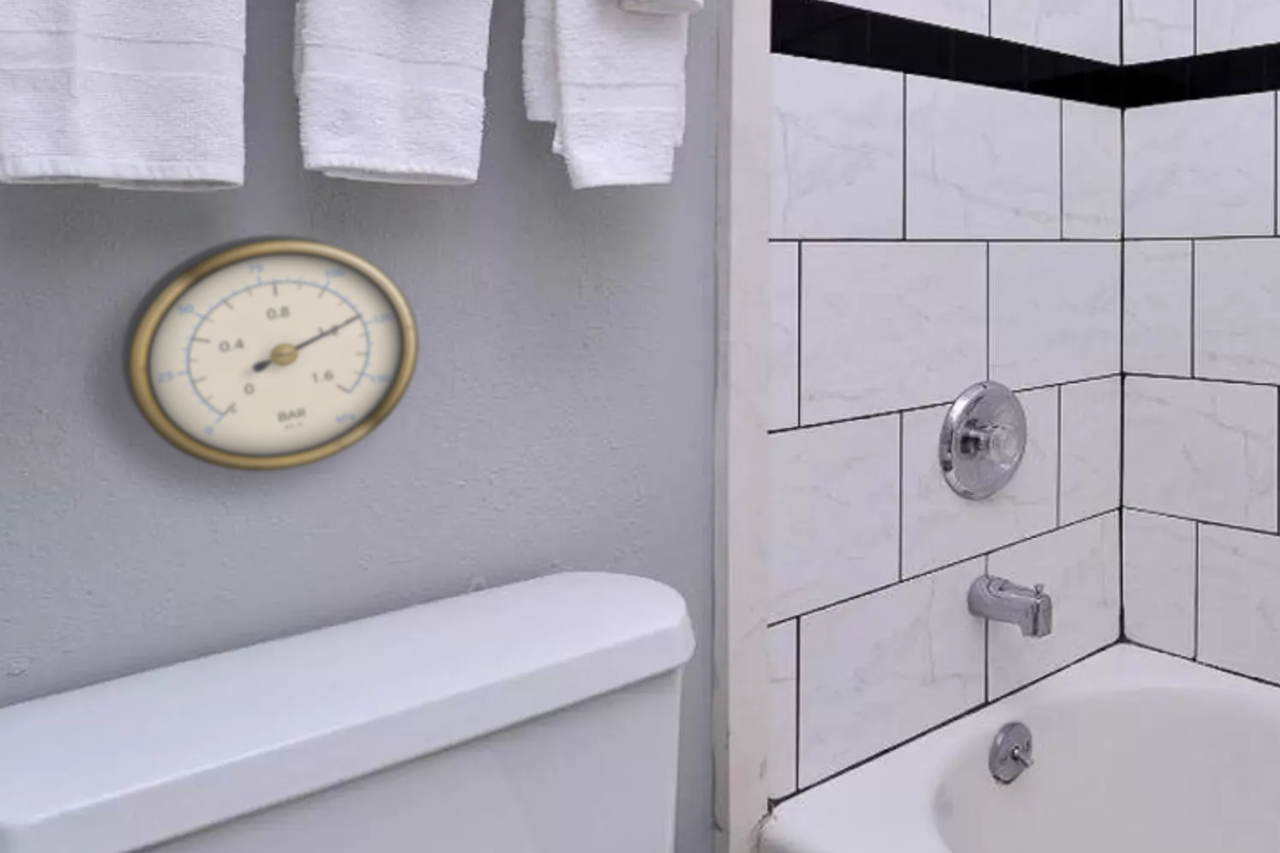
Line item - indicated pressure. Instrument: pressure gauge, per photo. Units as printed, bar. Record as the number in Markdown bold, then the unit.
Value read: **1.2** bar
